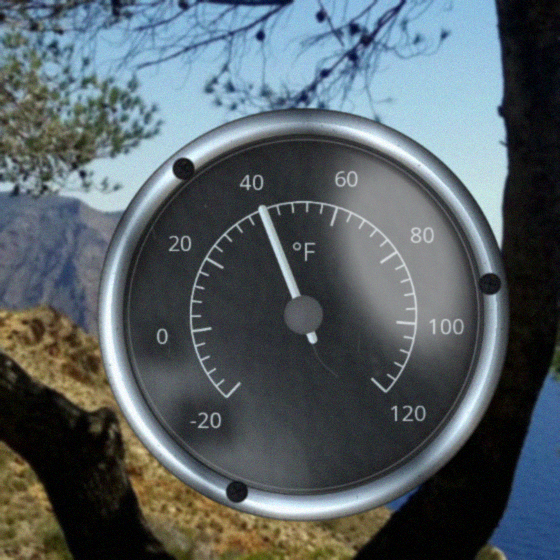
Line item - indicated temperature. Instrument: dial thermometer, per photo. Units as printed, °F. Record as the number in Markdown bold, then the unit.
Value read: **40** °F
